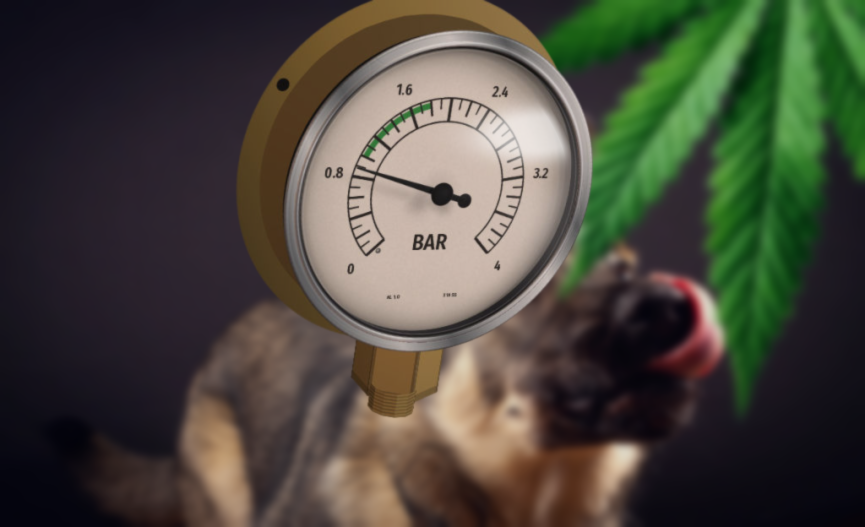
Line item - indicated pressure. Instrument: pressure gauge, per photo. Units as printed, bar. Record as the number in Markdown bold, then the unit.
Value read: **0.9** bar
